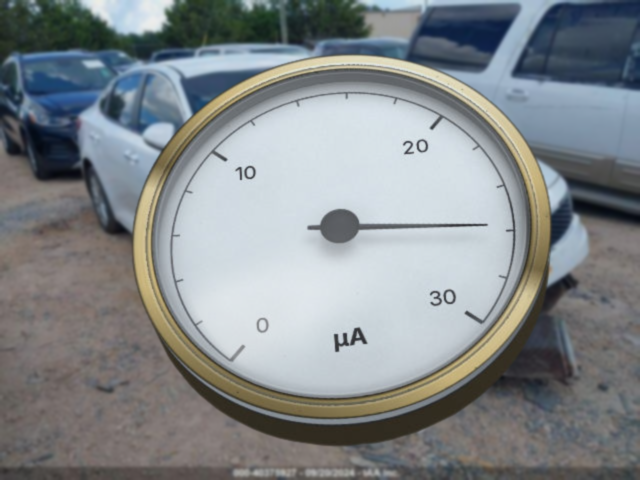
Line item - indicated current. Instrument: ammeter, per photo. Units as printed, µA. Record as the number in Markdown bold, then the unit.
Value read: **26** µA
